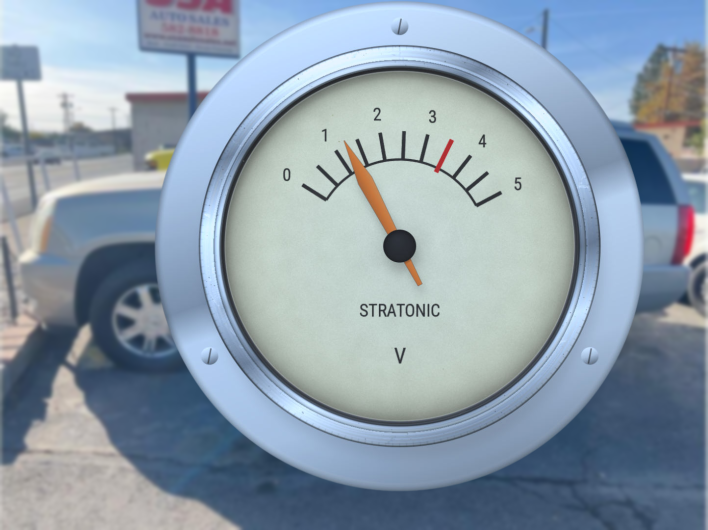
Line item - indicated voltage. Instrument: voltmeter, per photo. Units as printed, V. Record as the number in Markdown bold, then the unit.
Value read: **1.25** V
